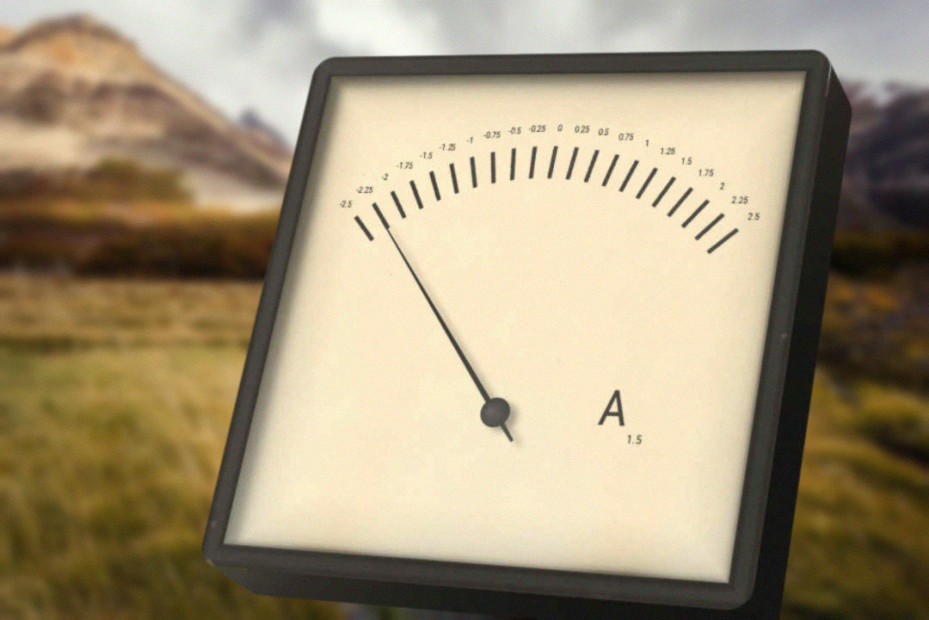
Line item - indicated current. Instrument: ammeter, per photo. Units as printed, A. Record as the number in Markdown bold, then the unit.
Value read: **-2.25** A
